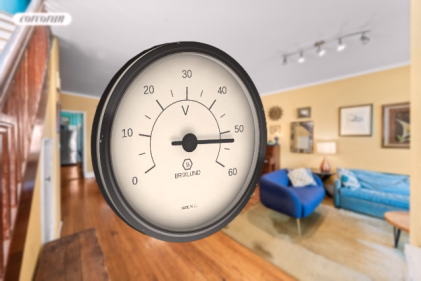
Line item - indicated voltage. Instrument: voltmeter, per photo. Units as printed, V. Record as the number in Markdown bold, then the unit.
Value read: **52.5** V
